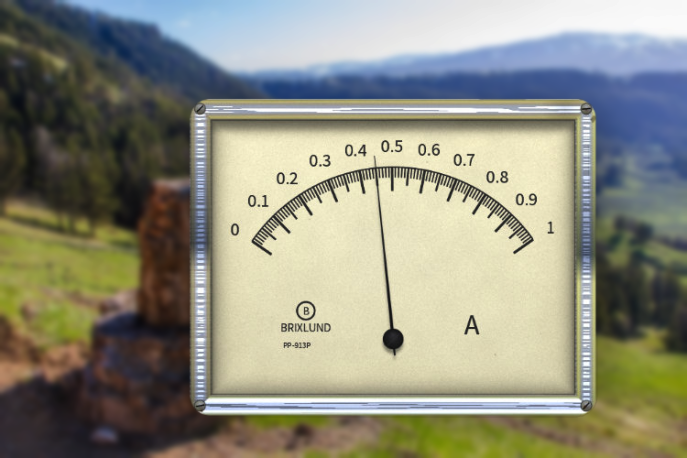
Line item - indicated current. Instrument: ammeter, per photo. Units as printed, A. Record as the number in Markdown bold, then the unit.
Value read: **0.45** A
